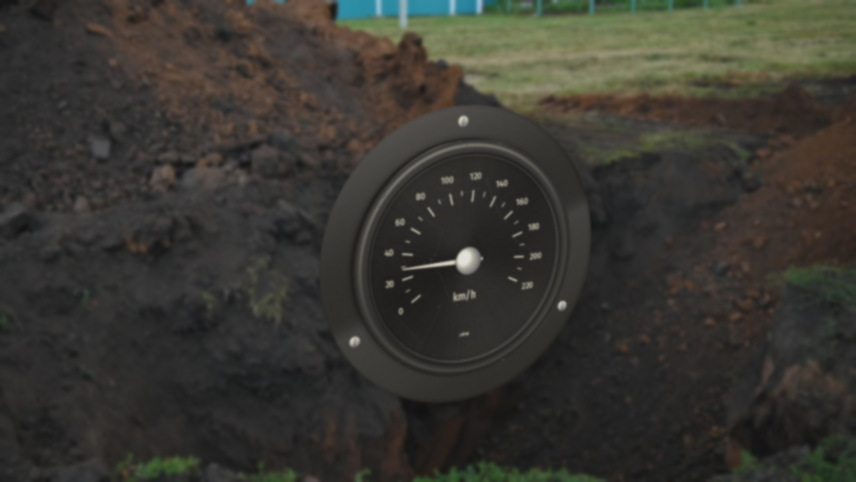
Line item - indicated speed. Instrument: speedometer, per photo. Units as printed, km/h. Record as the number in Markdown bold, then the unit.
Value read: **30** km/h
